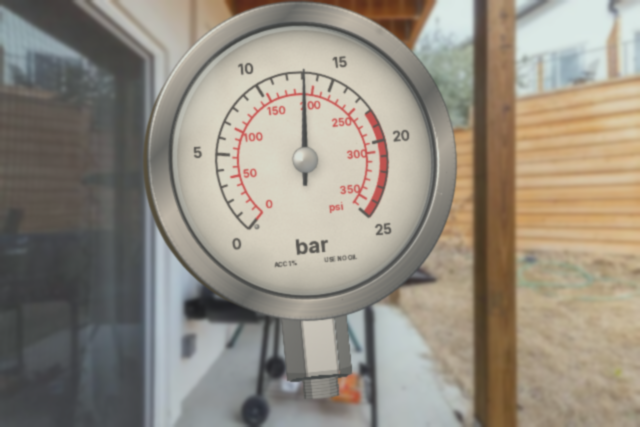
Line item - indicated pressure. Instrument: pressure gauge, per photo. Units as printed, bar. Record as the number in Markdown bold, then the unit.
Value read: **13** bar
